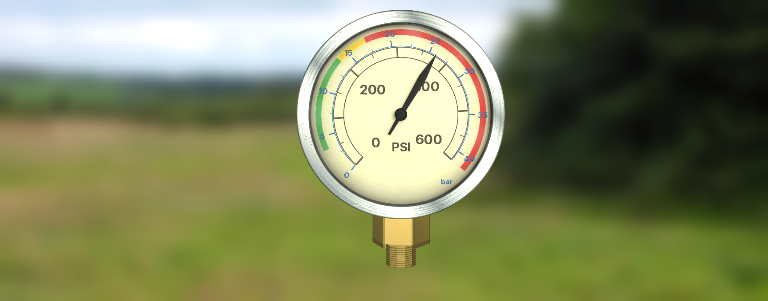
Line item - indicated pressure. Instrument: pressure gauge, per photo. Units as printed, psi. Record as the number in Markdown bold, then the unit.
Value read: **375** psi
